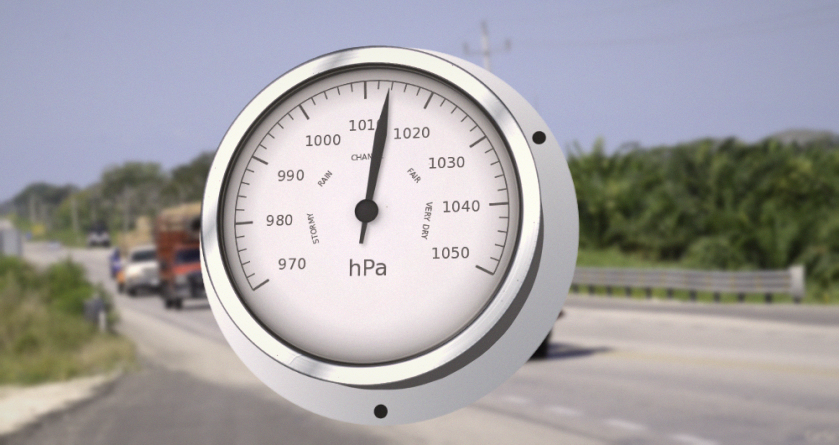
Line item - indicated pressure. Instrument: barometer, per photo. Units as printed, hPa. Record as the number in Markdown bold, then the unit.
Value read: **1014** hPa
